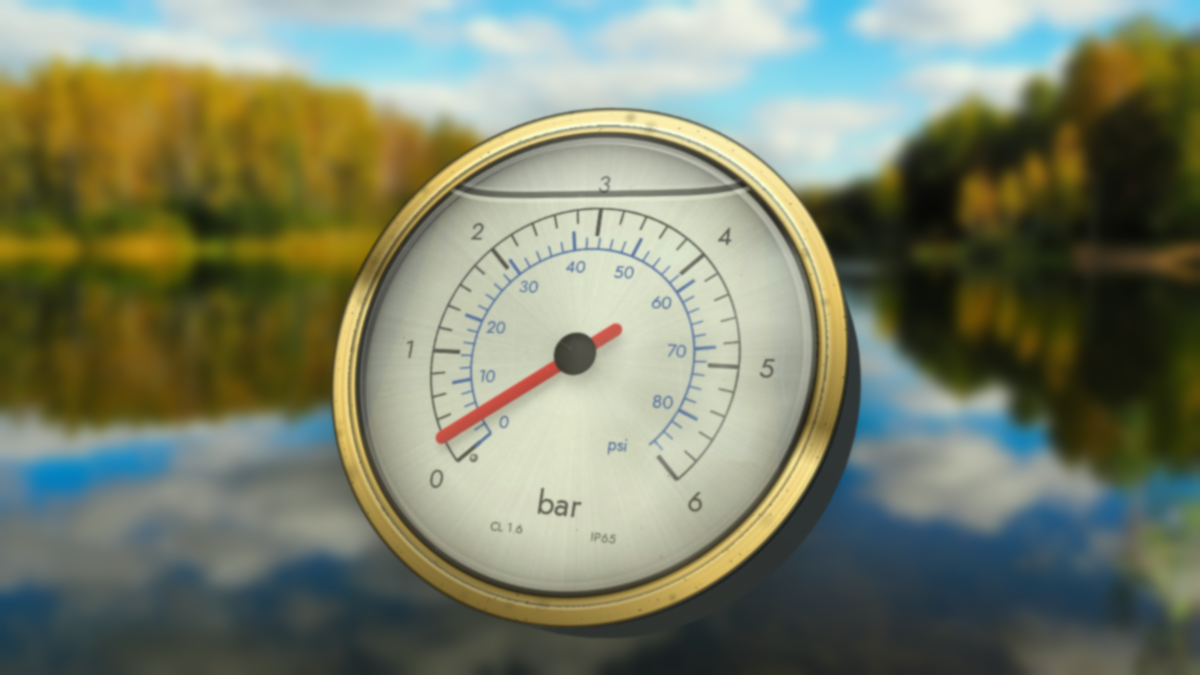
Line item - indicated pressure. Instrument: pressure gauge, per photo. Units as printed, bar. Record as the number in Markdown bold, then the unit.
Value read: **0.2** bar
